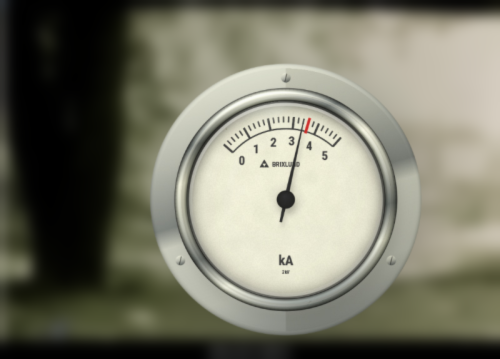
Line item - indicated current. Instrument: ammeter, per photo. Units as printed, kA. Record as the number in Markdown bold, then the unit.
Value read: **3.4** kA
